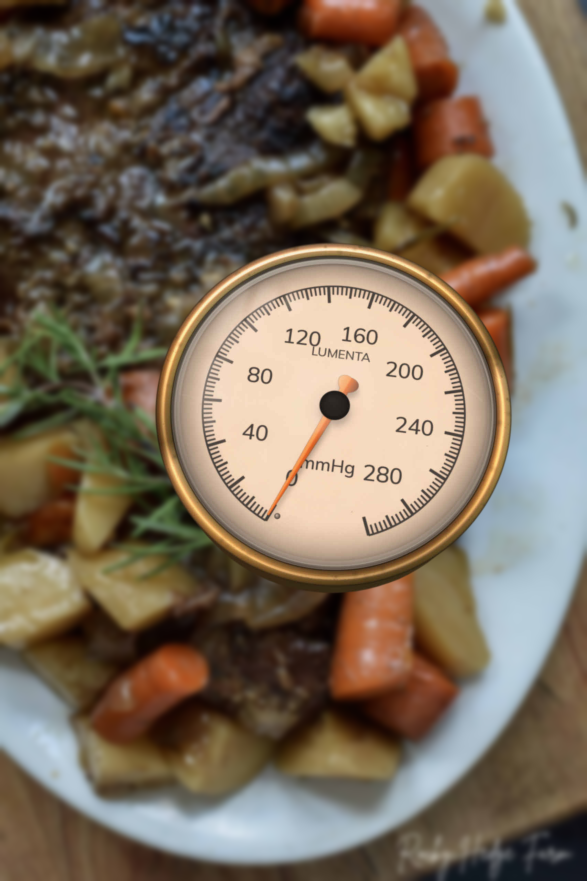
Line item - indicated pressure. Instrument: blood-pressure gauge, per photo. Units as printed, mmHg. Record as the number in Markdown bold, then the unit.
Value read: **0** mmHg
